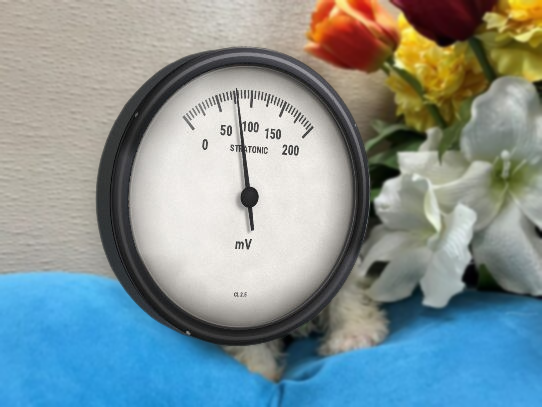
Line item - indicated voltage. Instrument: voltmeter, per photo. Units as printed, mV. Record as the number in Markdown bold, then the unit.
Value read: **75** mV
